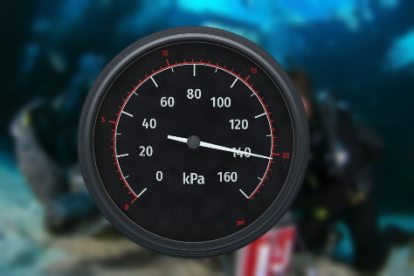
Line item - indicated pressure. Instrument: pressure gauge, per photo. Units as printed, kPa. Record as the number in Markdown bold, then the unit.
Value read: **140** kPa
